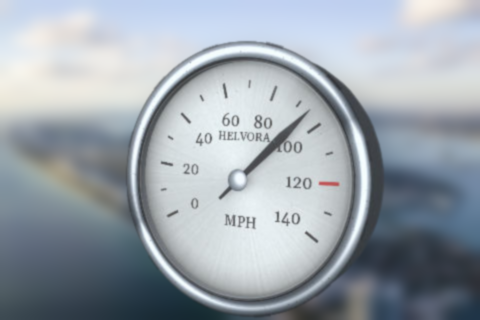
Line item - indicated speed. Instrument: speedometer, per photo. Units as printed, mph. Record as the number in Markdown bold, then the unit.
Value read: **95** mph
